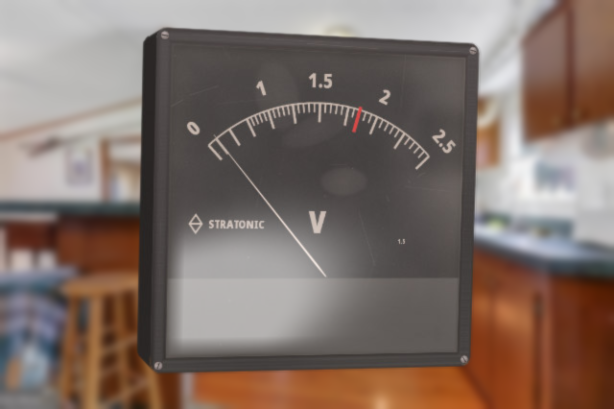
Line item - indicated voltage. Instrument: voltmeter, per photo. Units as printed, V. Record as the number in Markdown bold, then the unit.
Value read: **0.25** V
